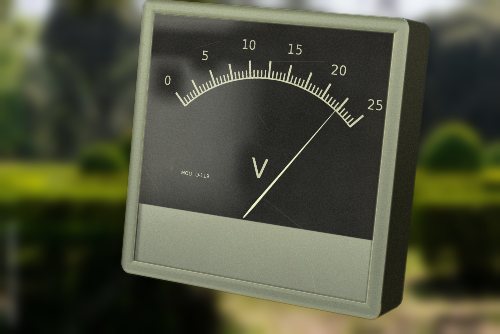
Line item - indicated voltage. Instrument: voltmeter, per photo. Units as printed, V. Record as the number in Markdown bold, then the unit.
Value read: **22.5** V
